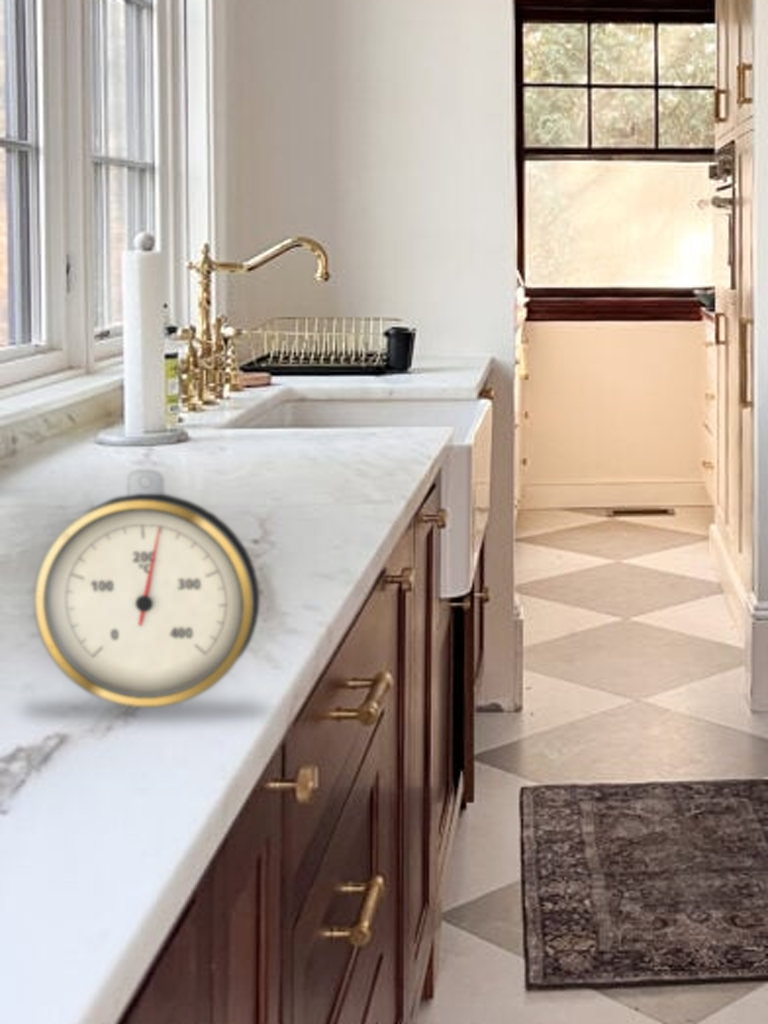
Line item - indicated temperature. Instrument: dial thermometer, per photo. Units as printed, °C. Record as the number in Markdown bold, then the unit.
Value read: **220** °C
